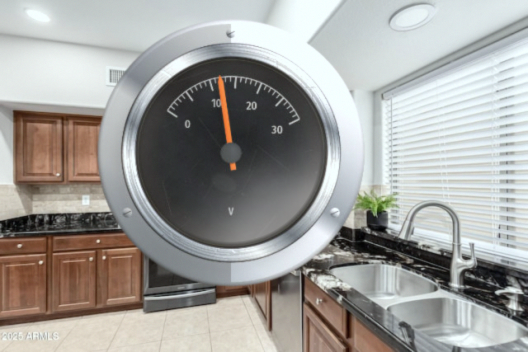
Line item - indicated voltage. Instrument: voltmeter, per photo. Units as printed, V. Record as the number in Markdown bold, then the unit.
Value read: **12** V
